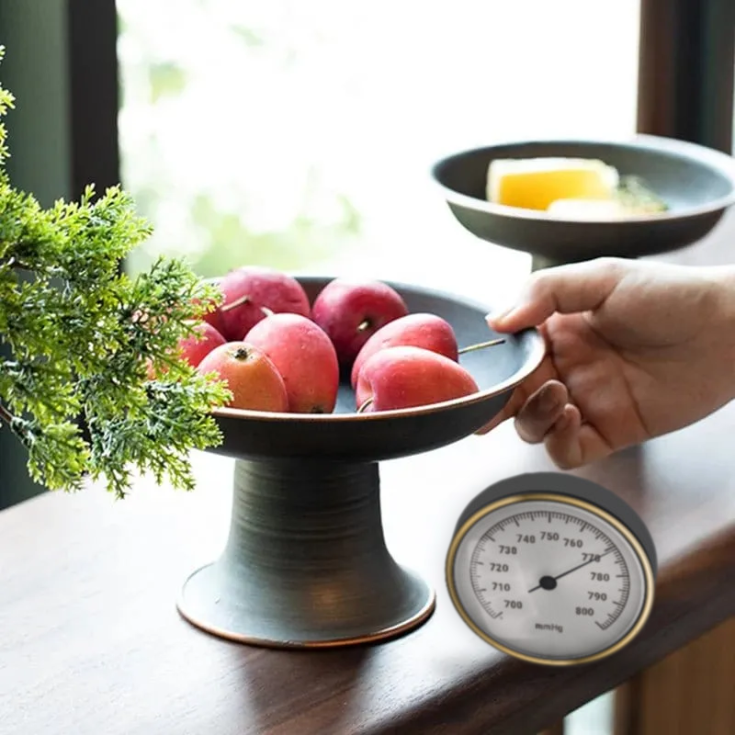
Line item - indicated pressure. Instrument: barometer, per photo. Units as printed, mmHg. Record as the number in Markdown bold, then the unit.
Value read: **770** mmHg
